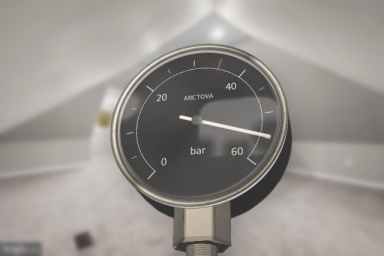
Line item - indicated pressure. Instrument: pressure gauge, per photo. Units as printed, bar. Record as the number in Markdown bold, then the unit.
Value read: **55** bar
